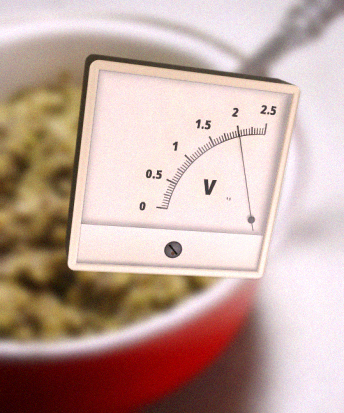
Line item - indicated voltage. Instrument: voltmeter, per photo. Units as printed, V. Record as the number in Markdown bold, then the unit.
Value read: **2** V
